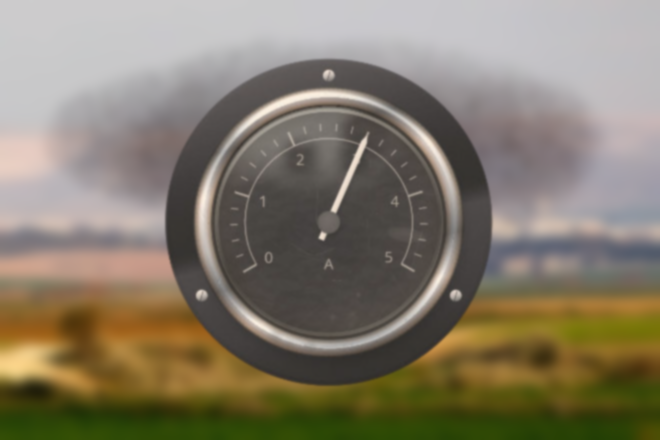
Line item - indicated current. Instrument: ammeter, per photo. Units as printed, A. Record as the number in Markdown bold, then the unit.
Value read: **3** A
